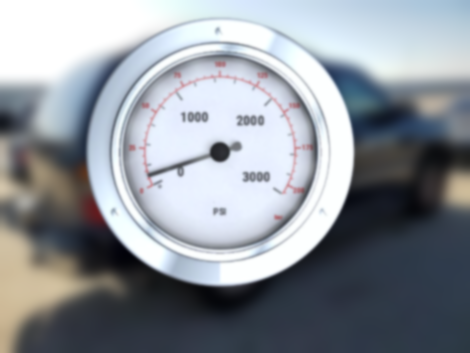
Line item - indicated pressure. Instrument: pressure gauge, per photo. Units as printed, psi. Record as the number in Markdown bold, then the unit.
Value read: **100** psi
